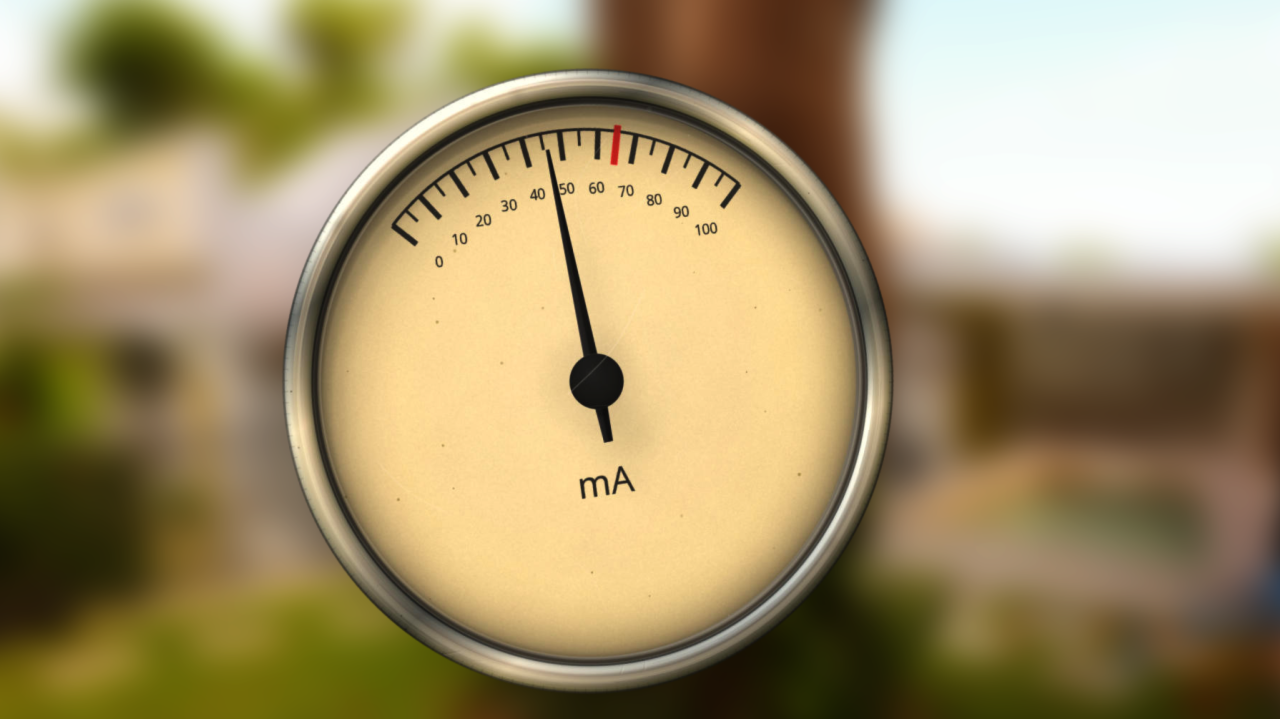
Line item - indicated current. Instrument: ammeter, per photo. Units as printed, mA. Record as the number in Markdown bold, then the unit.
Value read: **45** mA
